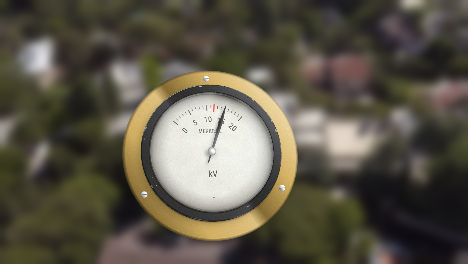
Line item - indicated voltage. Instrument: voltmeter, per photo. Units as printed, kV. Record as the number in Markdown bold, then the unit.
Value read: **15** kV
